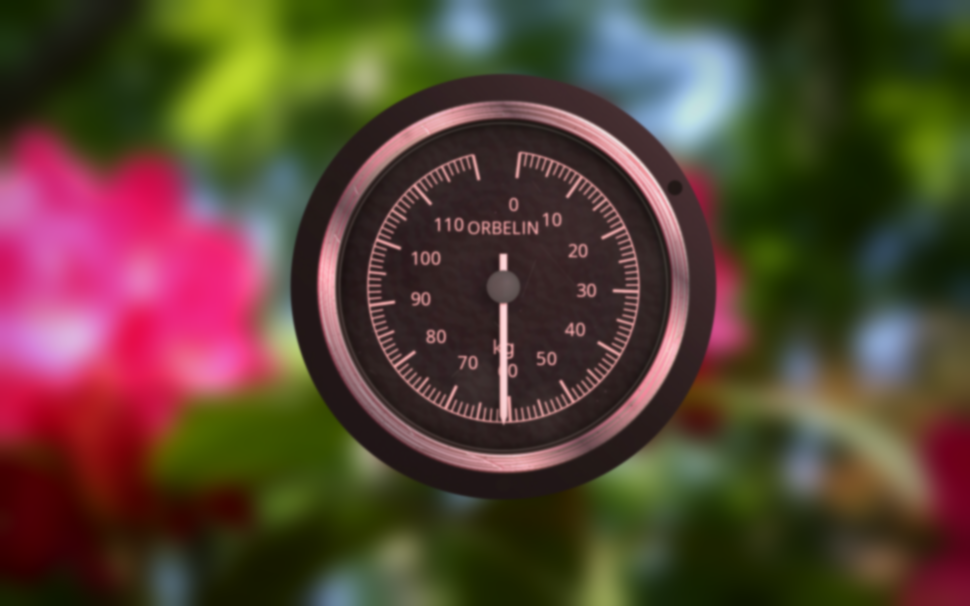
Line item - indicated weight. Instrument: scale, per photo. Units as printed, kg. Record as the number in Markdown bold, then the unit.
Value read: **61** kg
